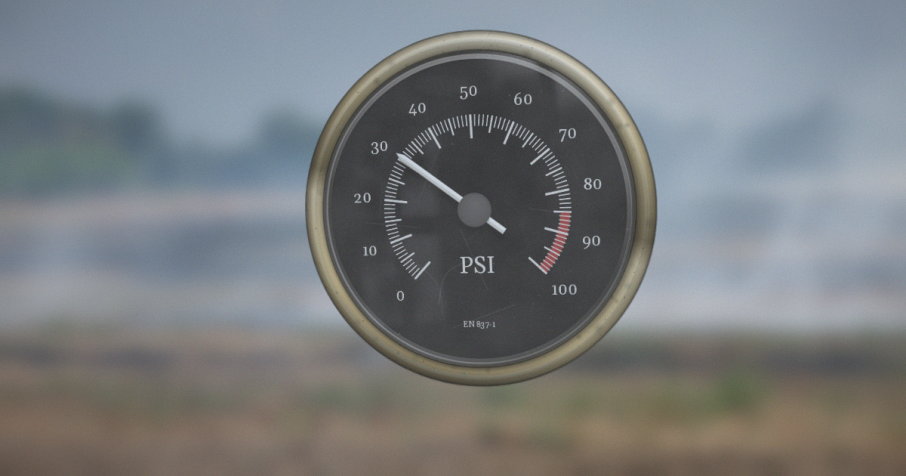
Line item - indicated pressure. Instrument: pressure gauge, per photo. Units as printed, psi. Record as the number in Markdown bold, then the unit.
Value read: **31** psi
